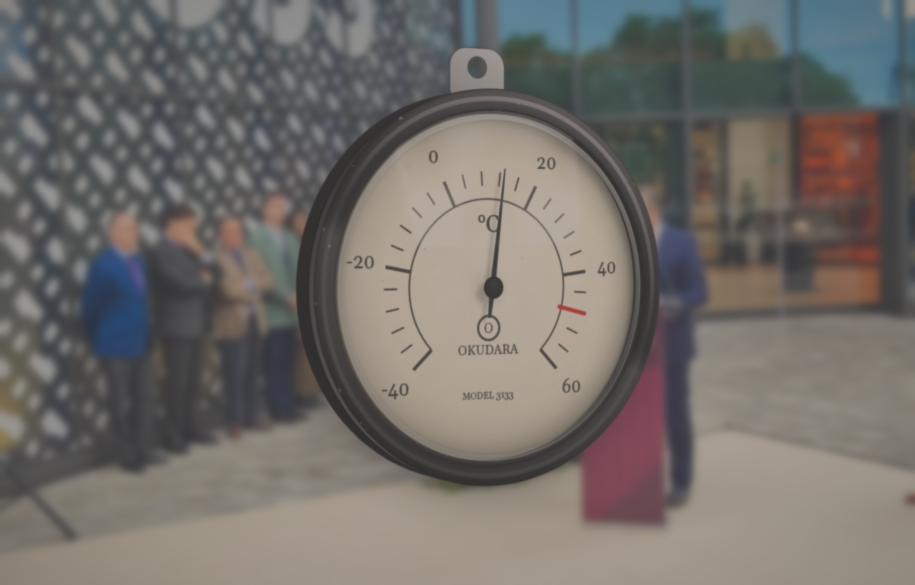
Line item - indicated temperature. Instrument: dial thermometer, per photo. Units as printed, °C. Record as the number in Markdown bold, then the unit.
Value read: **12** °C
